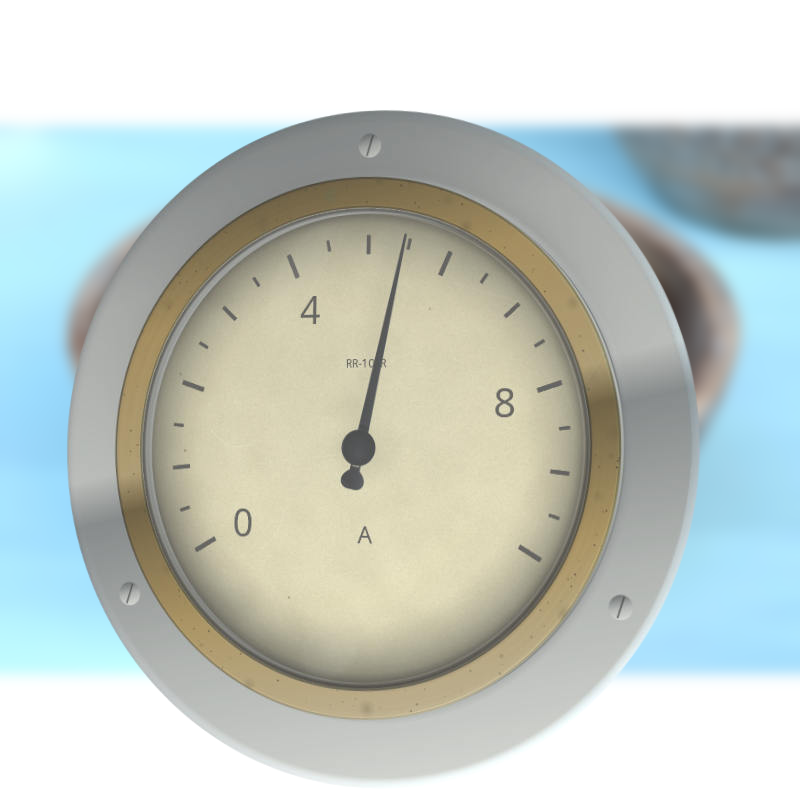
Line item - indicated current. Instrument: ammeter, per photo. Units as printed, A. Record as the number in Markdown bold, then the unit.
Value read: **5.5** A
